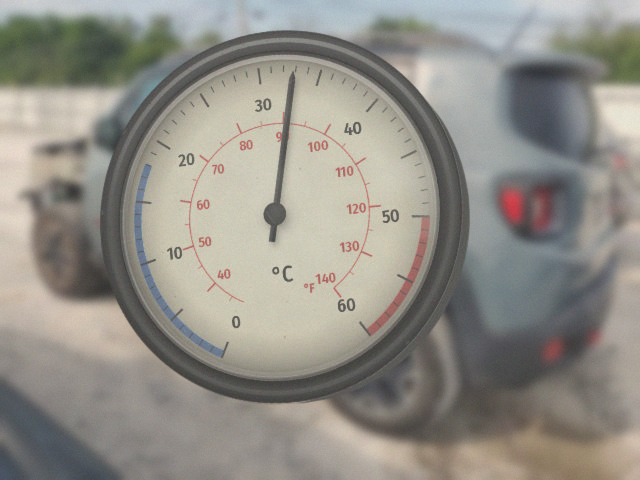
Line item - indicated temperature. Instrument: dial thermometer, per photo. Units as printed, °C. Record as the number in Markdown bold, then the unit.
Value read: **33** °C
